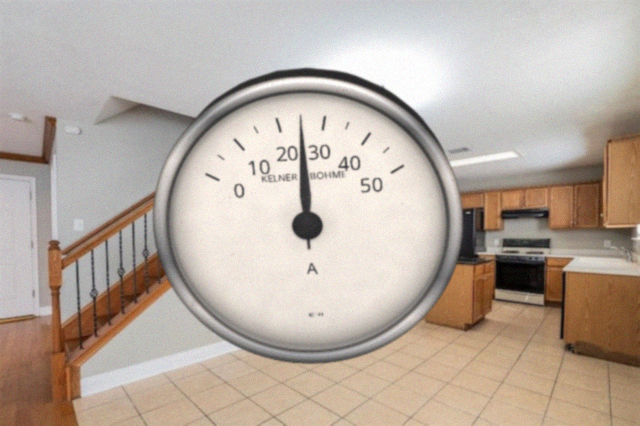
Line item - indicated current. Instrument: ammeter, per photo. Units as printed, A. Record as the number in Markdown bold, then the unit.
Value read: **25** A
